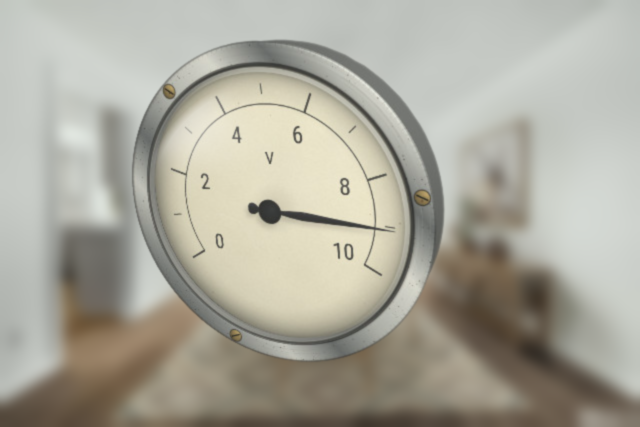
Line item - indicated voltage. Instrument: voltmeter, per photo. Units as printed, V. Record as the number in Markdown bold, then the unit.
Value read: **9** V
